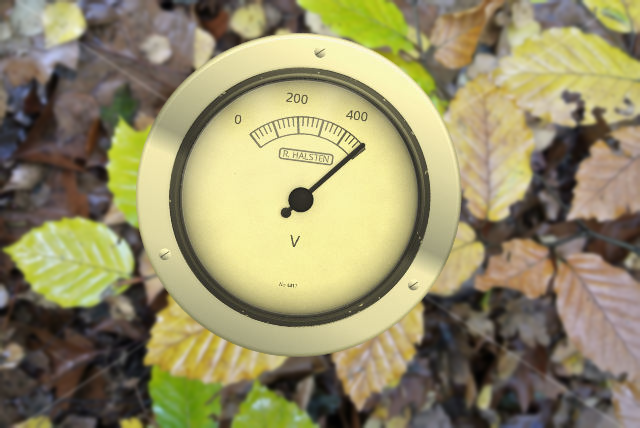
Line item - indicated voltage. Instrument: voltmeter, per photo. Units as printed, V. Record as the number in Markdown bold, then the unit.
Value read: **480** V
